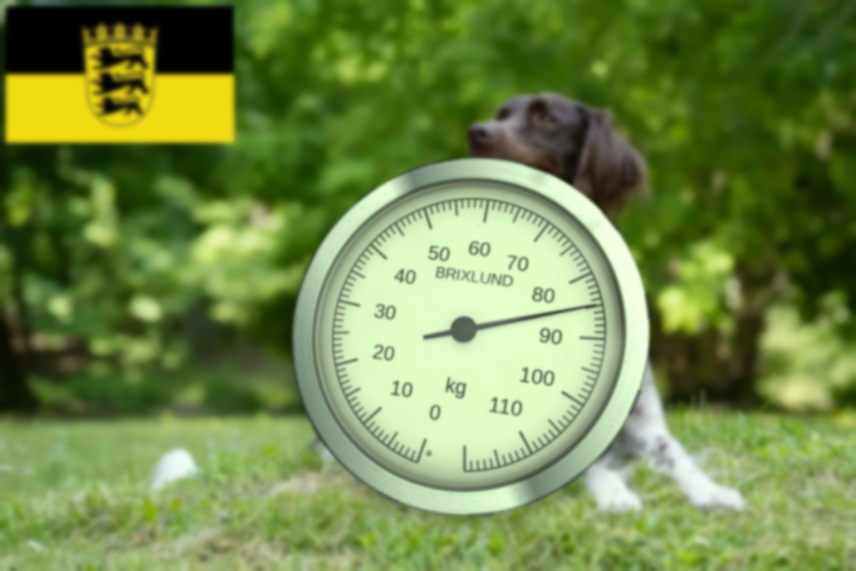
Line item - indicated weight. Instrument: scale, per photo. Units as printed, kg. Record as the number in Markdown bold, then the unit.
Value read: **85** kg
